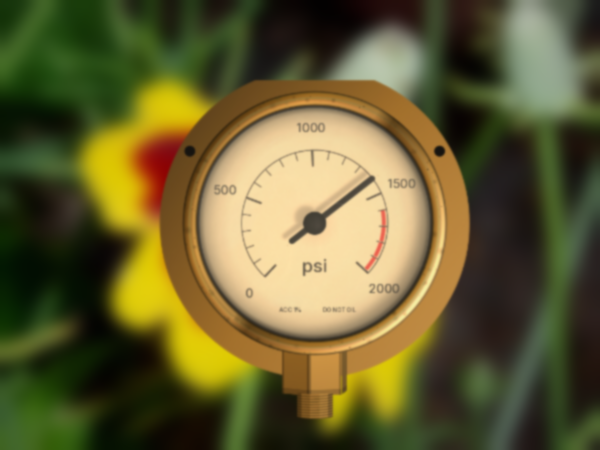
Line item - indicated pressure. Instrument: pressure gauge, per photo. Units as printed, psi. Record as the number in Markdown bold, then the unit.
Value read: **1400** psi
